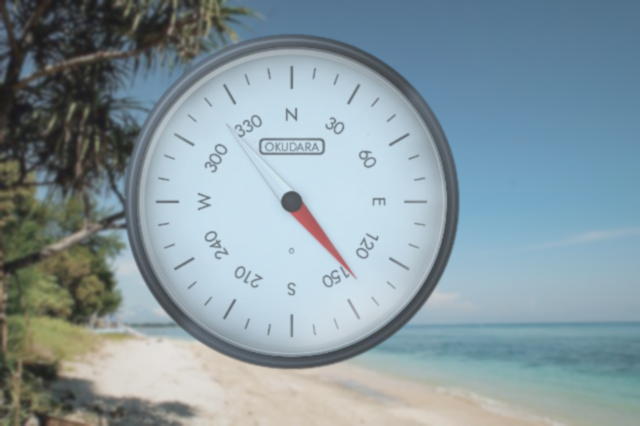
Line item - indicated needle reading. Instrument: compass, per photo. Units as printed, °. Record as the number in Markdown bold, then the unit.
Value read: **140** °
